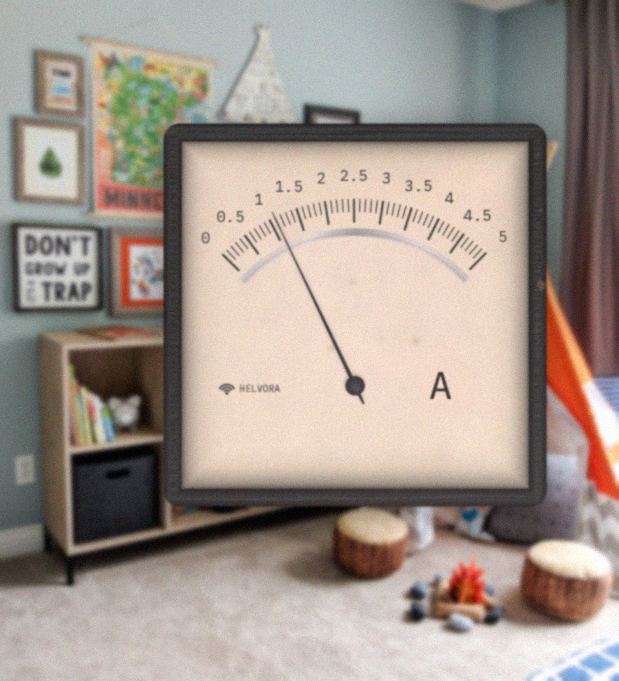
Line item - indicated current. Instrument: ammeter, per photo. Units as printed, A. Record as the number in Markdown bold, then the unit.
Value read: **1.1** A
